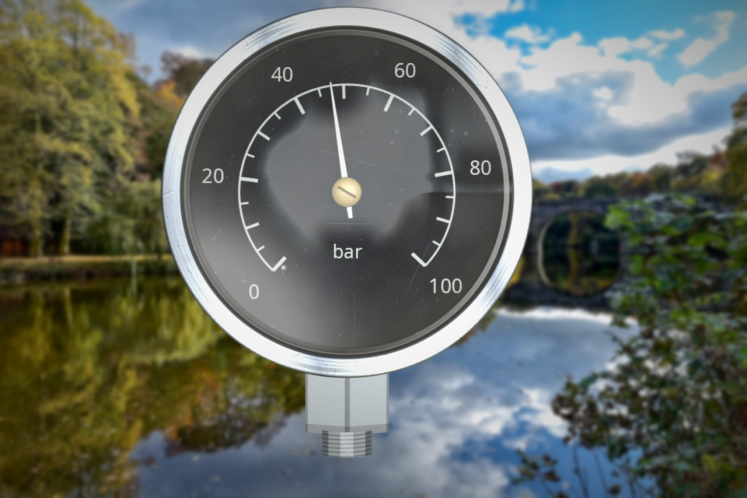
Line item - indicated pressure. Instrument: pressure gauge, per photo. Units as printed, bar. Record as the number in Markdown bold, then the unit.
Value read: **47.5** bar
